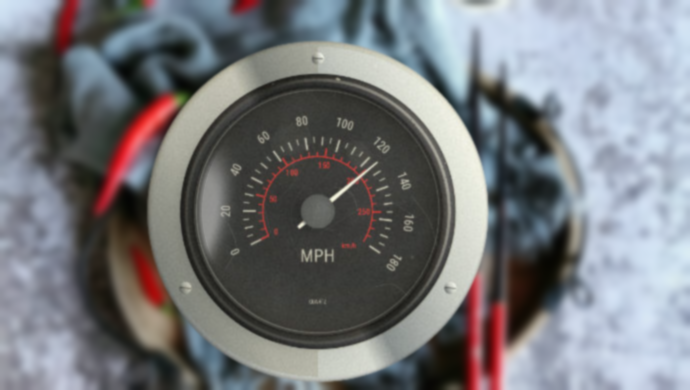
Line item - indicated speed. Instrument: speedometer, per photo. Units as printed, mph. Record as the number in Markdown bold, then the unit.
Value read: **125** mph
